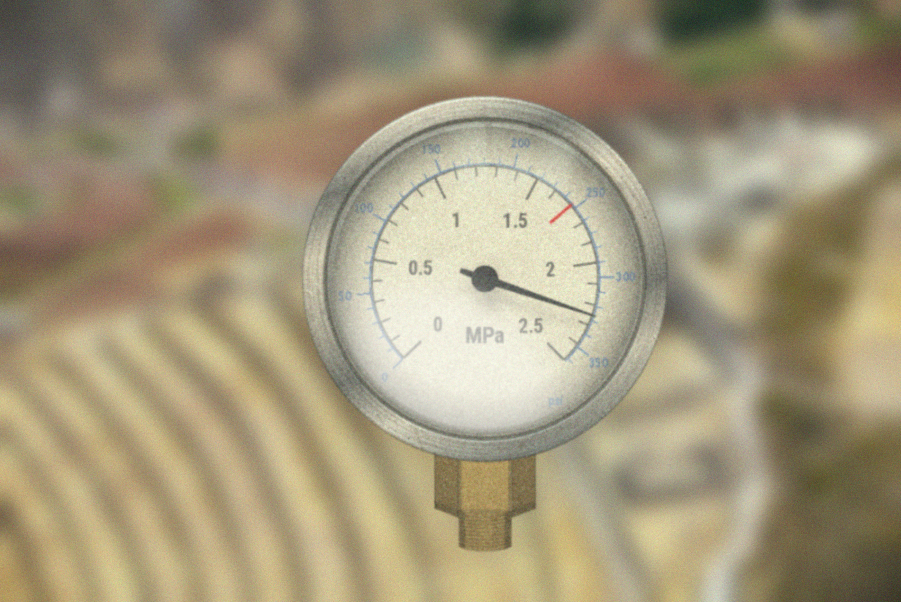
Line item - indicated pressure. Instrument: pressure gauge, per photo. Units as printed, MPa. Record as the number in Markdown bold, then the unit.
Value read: **2.25** MPa
